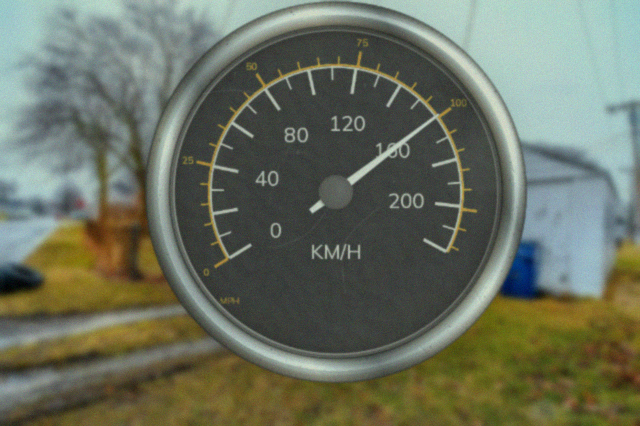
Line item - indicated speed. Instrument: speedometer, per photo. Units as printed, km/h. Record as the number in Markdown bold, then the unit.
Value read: **160** km/h
